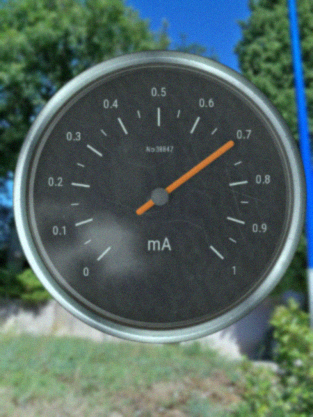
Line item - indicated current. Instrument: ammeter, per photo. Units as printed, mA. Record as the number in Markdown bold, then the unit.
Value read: **0.7** mA
